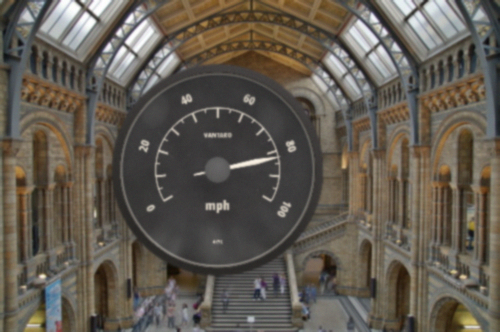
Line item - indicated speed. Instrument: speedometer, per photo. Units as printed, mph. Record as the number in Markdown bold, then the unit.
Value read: **82.5** mph
